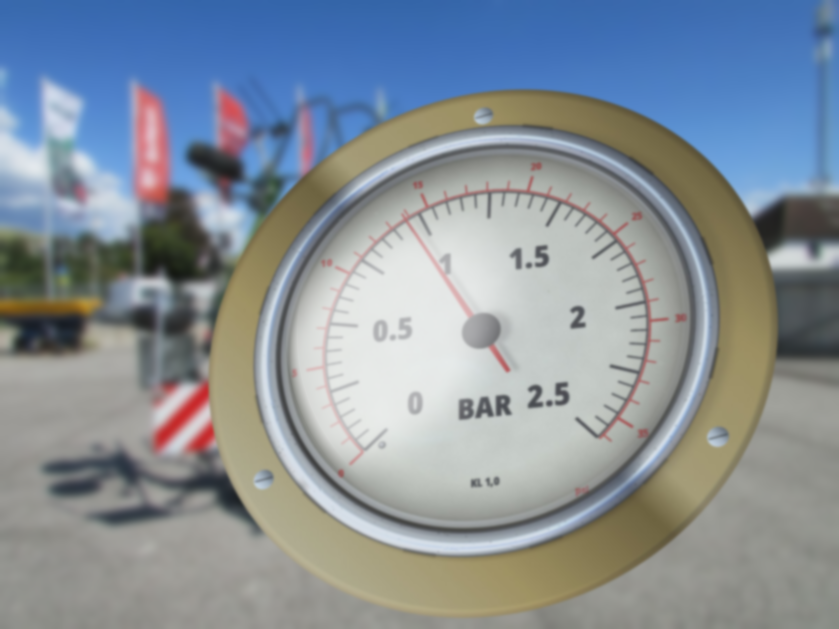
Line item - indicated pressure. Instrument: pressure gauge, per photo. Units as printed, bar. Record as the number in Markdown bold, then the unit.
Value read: **0.95** bar
